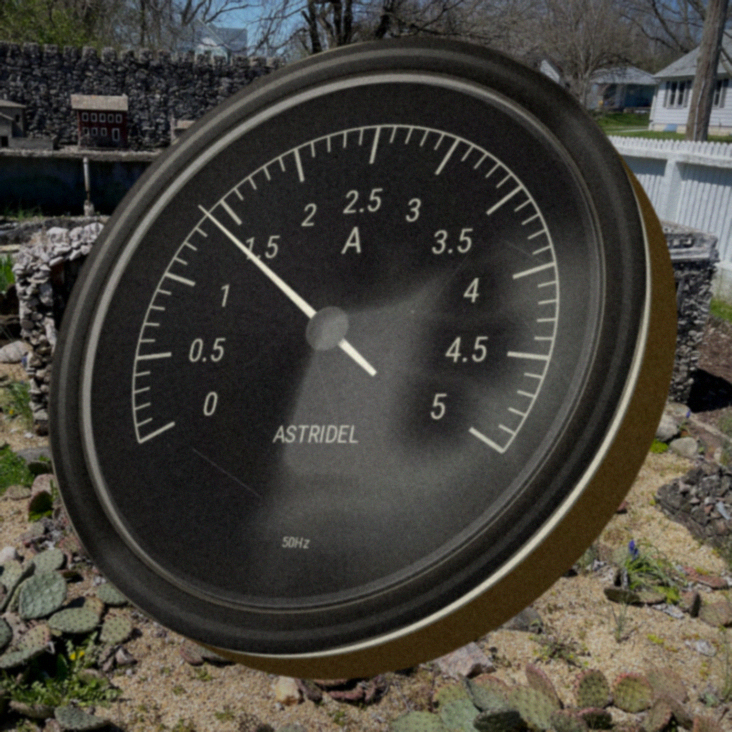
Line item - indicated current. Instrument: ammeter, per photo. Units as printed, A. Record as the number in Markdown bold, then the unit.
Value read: **1.4** A
